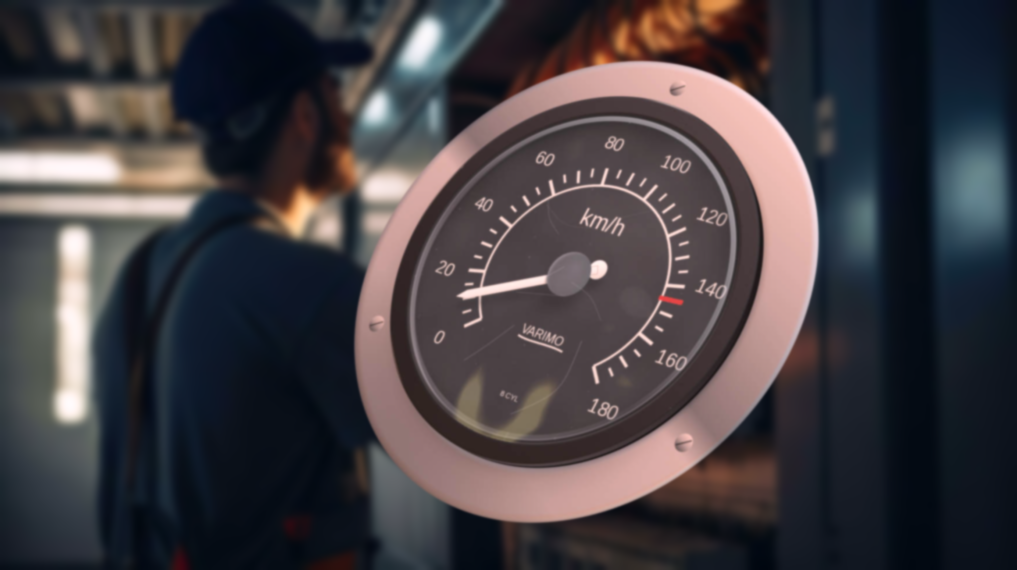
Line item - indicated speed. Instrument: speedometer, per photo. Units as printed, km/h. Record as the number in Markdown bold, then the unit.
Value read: **10** km/h
